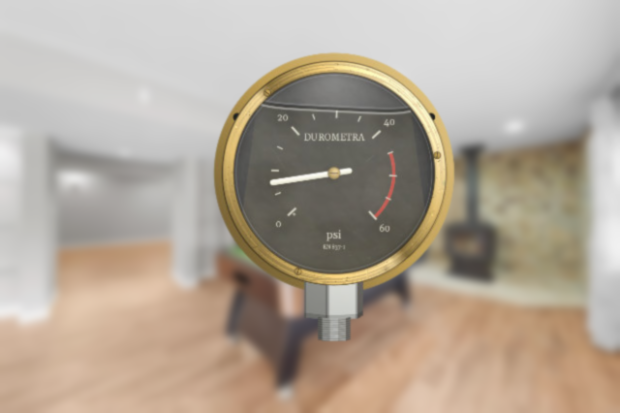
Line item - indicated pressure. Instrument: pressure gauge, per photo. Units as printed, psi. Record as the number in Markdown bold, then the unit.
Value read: **7.5** psi
